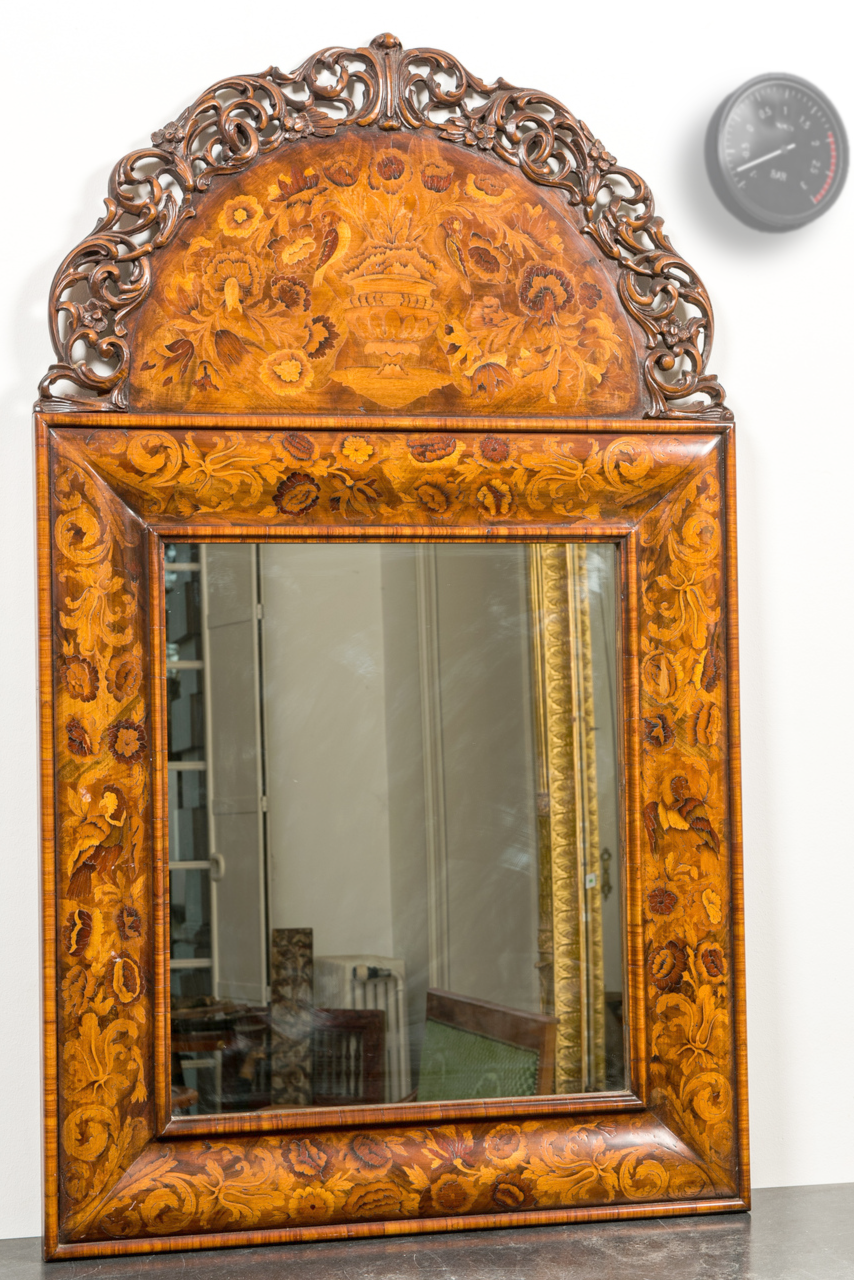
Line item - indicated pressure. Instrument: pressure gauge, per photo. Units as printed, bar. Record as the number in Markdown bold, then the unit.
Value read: **-0.8** bar
